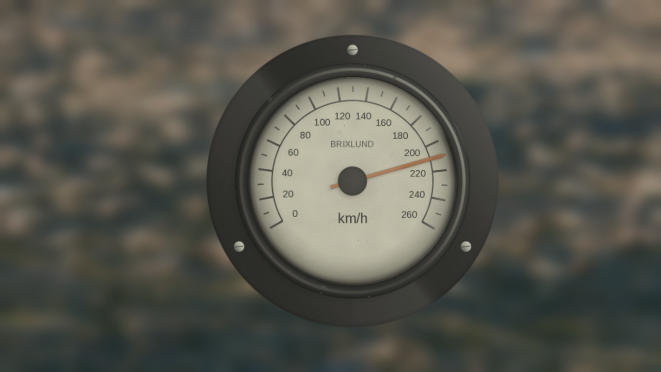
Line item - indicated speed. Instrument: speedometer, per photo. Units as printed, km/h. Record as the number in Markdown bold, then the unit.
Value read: **210** km/h
